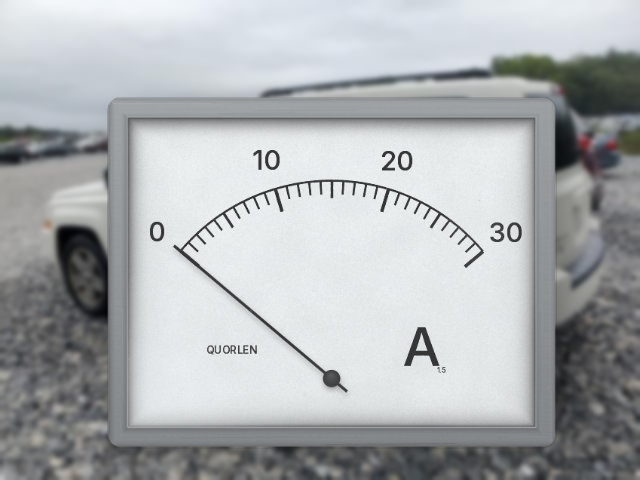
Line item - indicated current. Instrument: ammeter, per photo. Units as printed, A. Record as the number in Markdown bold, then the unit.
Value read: **0** A
